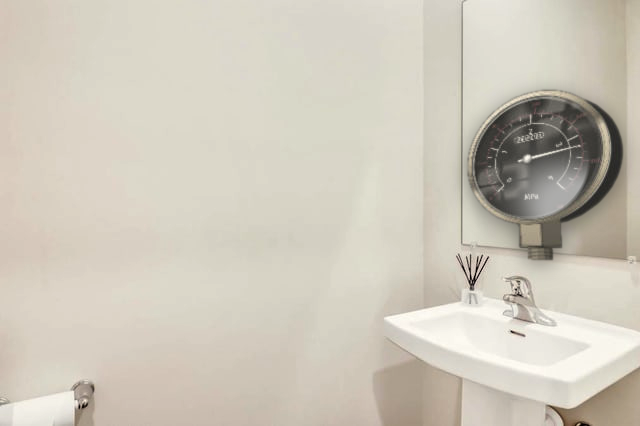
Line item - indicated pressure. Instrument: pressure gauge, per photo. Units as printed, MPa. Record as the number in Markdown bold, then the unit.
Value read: **3.2** MPa
